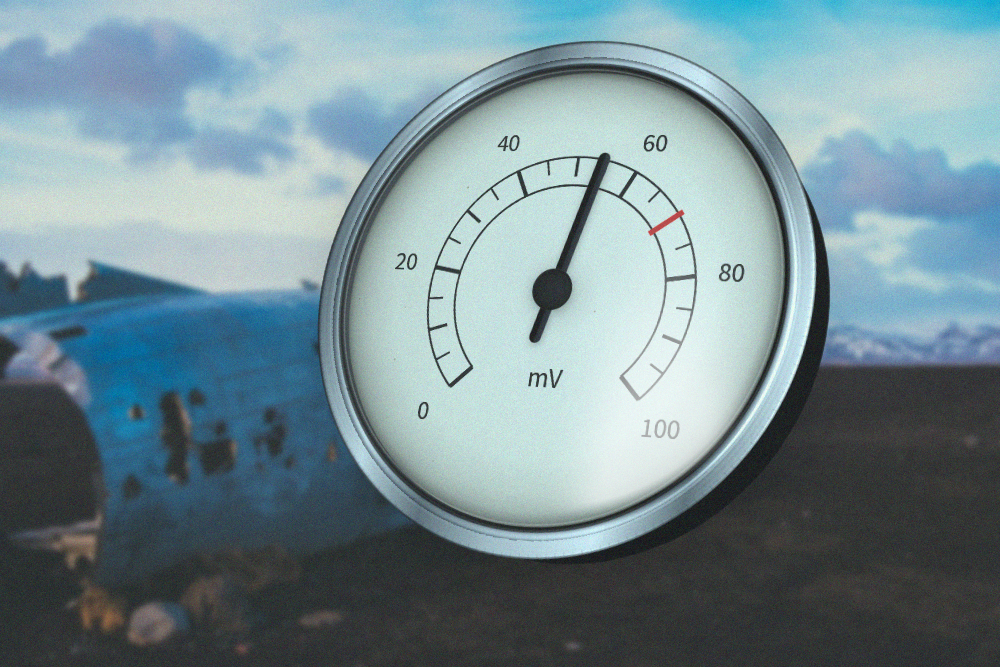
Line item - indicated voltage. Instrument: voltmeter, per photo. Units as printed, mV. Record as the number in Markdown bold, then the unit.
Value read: **55** mV
